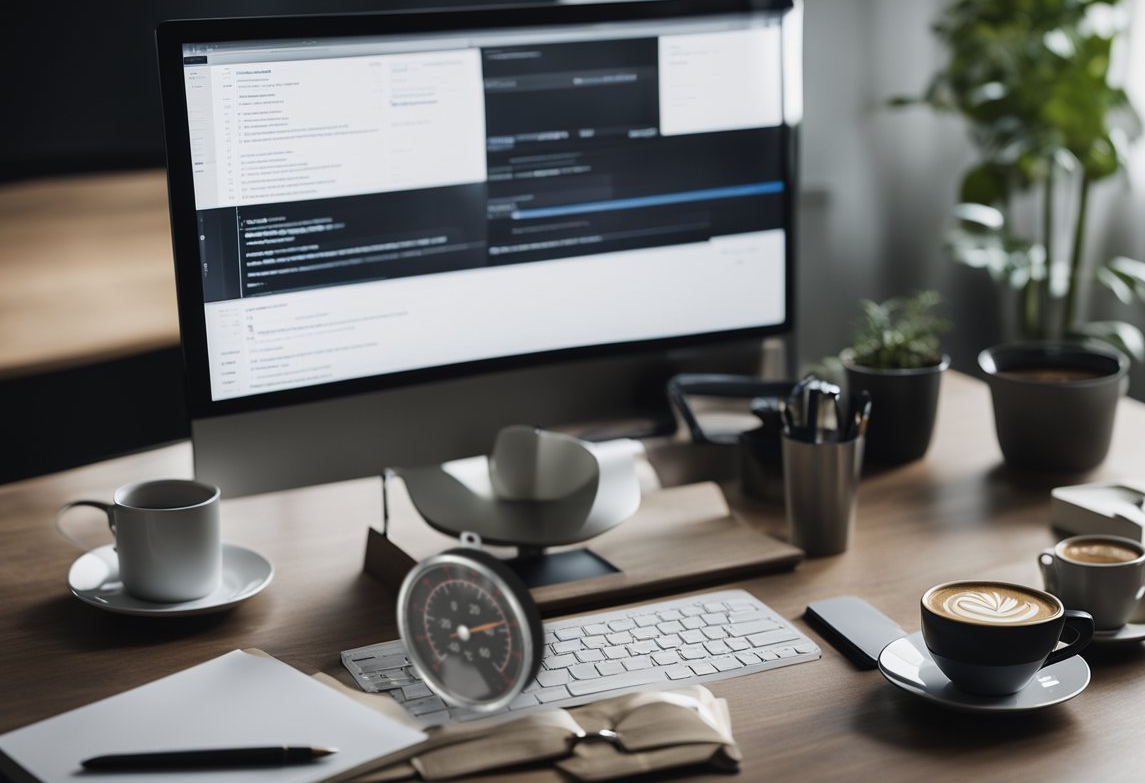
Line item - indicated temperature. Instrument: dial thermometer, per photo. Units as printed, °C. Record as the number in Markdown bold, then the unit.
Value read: **36** °C
